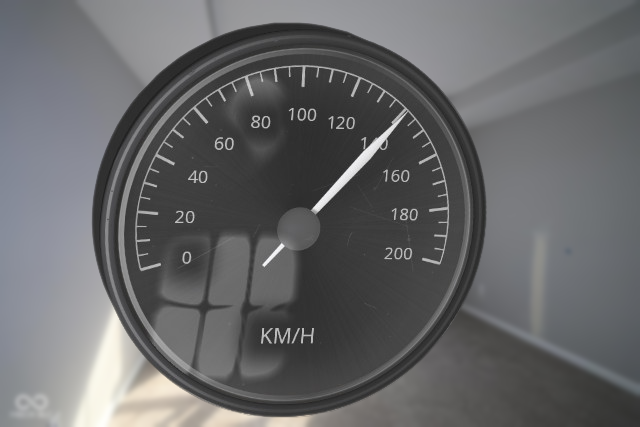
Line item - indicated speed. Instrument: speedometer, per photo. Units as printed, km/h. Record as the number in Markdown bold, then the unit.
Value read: **140** km/h
